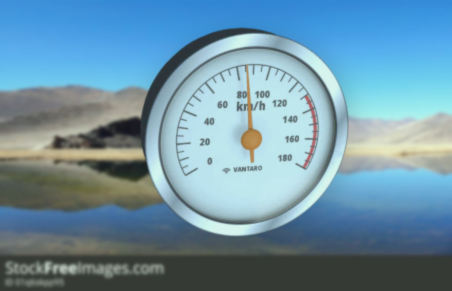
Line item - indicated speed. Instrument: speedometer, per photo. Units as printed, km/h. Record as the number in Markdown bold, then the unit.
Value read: **85** km/h
